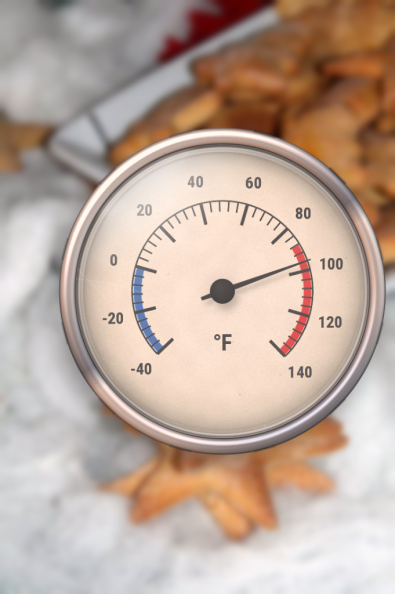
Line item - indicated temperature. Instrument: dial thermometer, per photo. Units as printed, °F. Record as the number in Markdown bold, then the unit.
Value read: **96** °F
